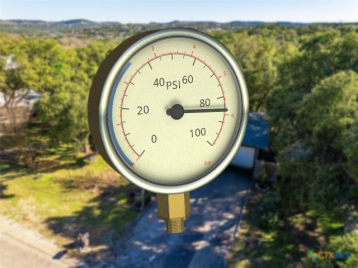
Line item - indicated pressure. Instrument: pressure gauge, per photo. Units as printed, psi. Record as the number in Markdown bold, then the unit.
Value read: **85** psi
